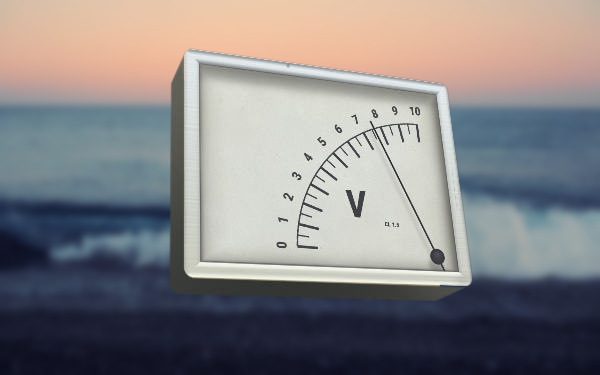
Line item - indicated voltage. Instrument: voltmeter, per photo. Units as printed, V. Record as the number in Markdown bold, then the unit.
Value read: **7.5** V
